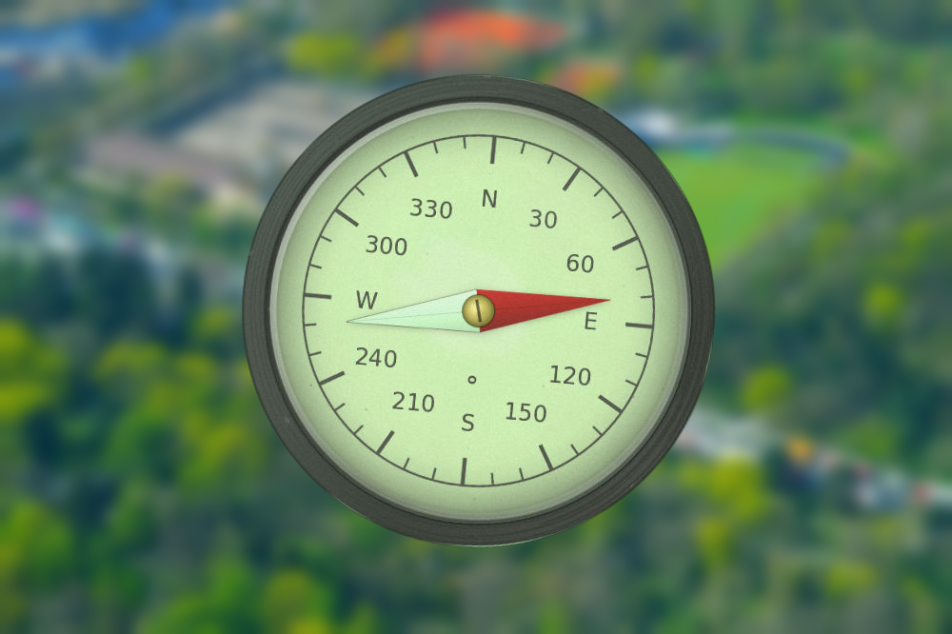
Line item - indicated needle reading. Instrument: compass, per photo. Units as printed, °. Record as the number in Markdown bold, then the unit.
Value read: **80** °
